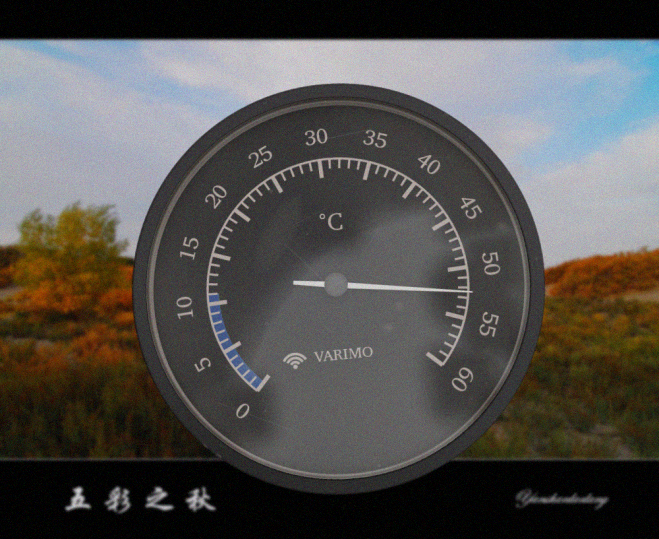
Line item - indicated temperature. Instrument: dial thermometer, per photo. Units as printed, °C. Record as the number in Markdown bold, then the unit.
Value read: **52.5** °C
